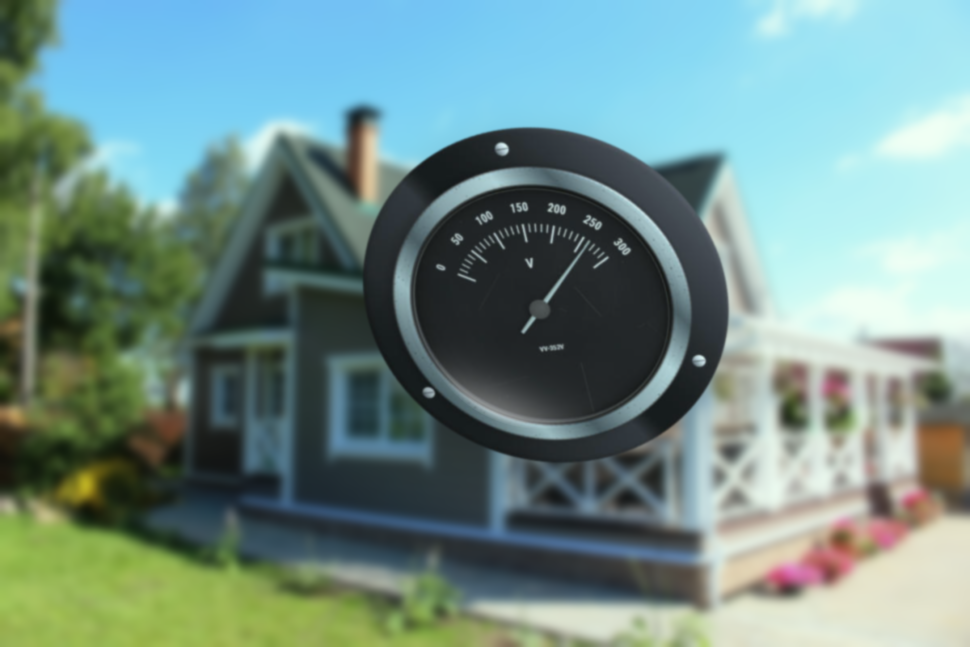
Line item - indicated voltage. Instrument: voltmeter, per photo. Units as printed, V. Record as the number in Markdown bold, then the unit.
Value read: **260** V
